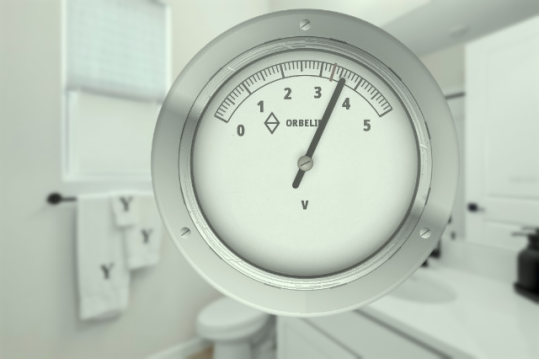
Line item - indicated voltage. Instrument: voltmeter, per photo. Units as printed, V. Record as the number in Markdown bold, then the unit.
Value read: **3.6** V
